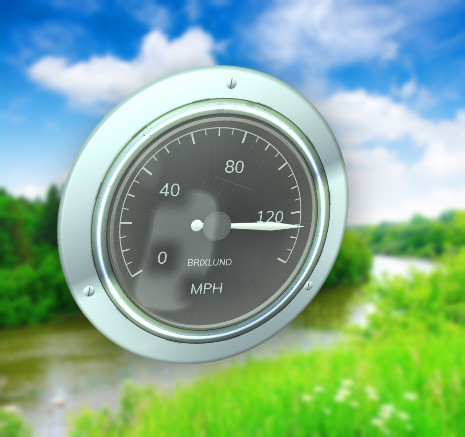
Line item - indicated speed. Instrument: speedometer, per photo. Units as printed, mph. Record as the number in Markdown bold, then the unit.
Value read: **125** mph
